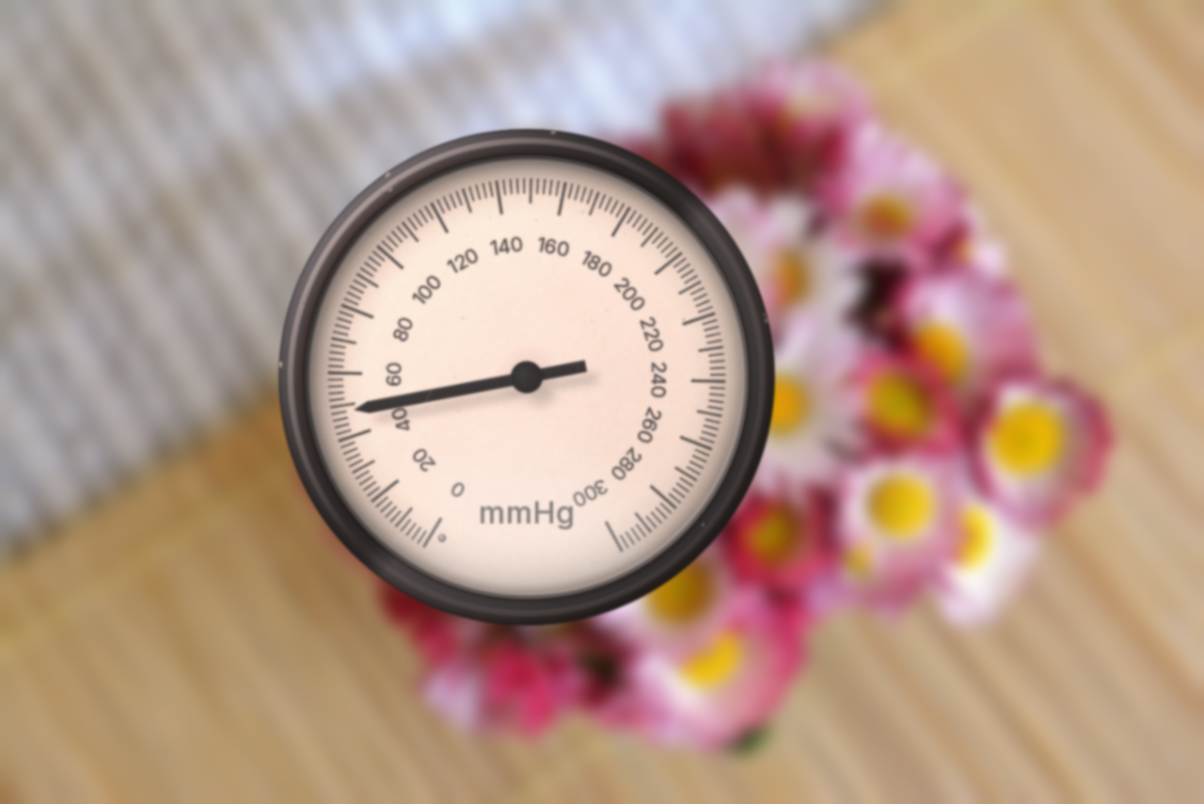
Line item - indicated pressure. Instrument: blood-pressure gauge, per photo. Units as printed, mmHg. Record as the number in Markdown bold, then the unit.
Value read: **48** mmHg
